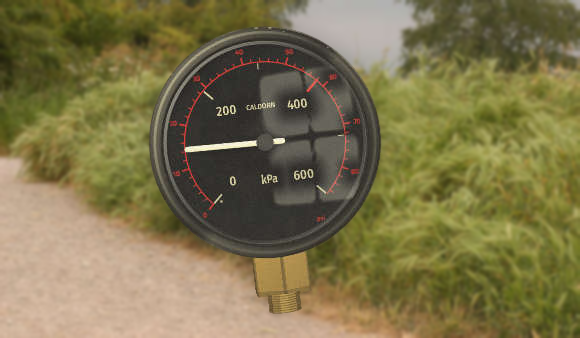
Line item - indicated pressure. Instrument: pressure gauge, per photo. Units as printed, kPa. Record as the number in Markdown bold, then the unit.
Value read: **100** kPa
